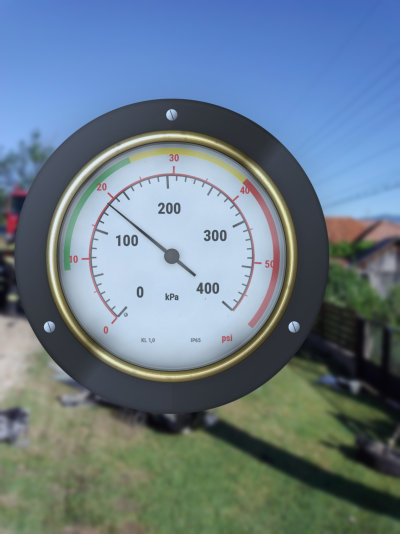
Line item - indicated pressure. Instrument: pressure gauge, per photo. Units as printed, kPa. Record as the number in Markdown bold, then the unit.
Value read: **130** kPa
